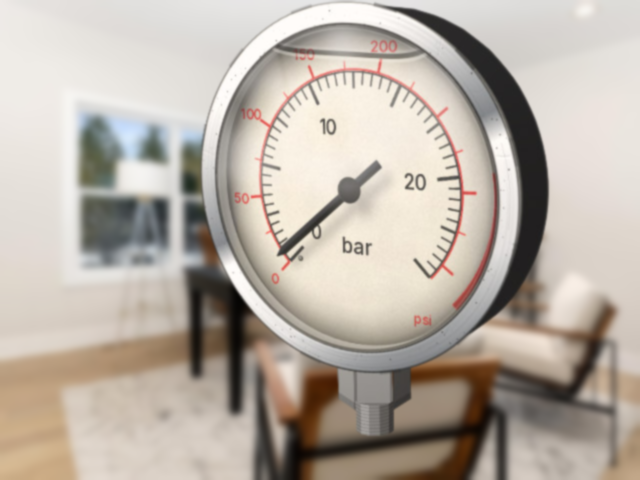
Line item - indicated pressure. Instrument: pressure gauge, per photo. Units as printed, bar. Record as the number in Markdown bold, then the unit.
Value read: **0.5** bar
